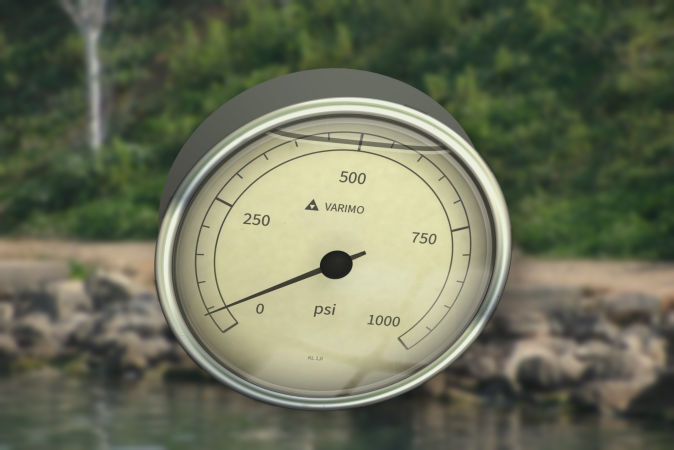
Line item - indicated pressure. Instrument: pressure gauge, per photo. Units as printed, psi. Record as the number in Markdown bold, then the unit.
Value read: **50** psi
